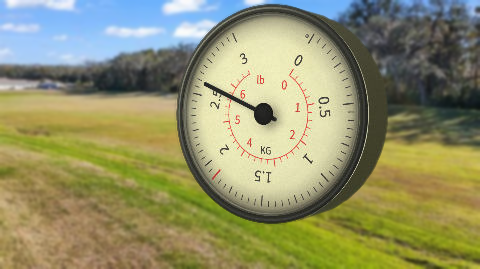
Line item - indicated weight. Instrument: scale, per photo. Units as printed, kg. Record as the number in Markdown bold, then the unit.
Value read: **2.6** kg
